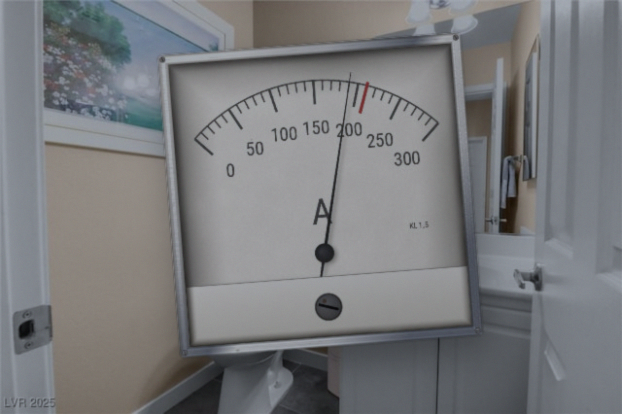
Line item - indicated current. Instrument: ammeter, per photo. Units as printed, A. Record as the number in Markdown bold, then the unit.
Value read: **190** A
